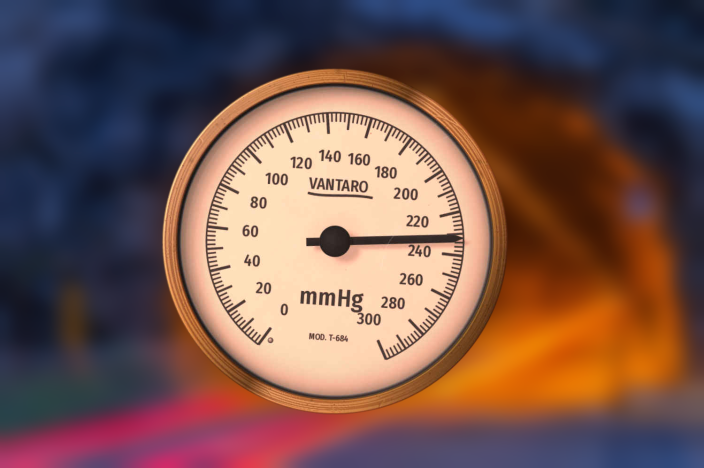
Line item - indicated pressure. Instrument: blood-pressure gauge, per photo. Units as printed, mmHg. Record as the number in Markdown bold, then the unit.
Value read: **232** mmHg
